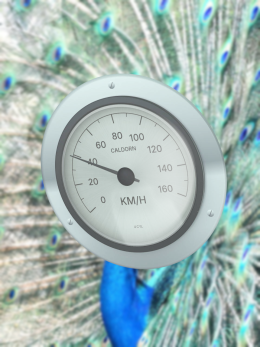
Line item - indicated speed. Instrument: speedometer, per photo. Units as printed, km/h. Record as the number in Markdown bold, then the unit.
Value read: **40** km/h
